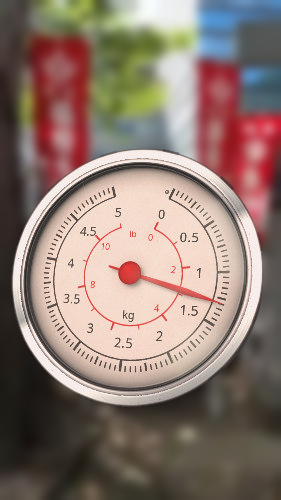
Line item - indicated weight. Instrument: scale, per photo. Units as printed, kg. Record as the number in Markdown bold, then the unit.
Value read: **1.3** kg
